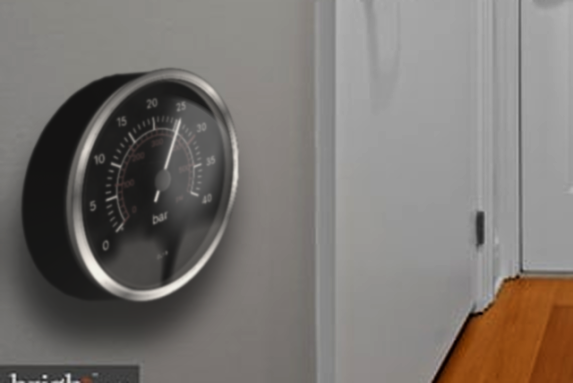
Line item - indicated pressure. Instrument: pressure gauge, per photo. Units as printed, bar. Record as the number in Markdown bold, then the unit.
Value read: **25** bar
